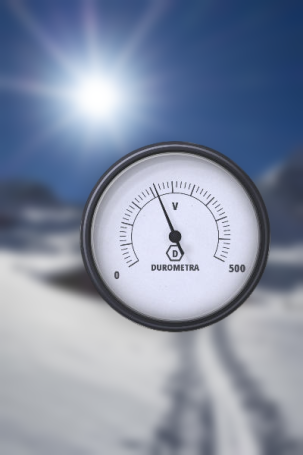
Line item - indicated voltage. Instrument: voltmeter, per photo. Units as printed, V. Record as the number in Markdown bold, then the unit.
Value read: **210** V
